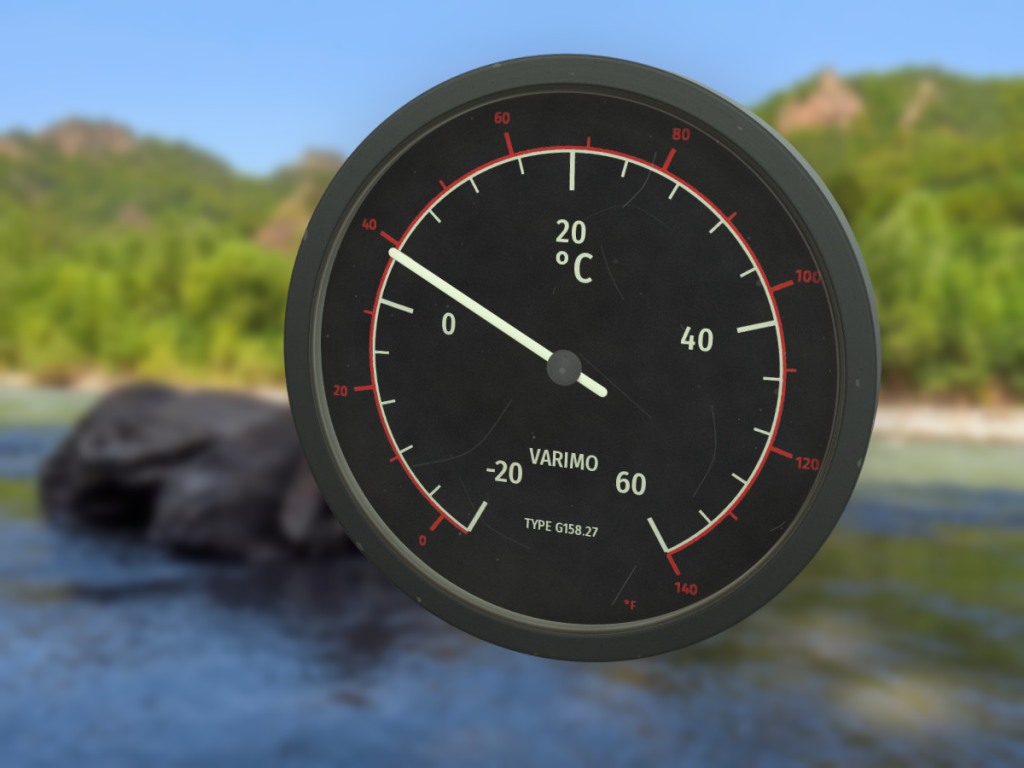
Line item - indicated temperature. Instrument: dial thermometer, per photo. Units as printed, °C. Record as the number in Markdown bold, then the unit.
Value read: **4** °C
